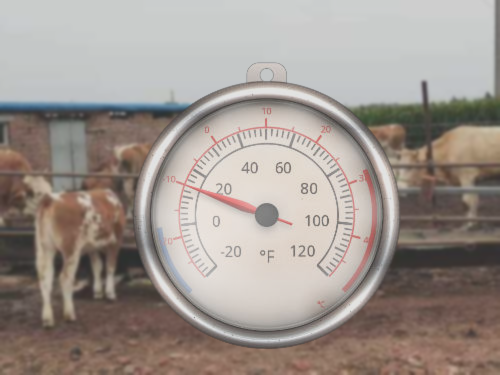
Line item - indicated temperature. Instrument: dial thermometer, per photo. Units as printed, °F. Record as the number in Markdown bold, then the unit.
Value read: **14** °F
